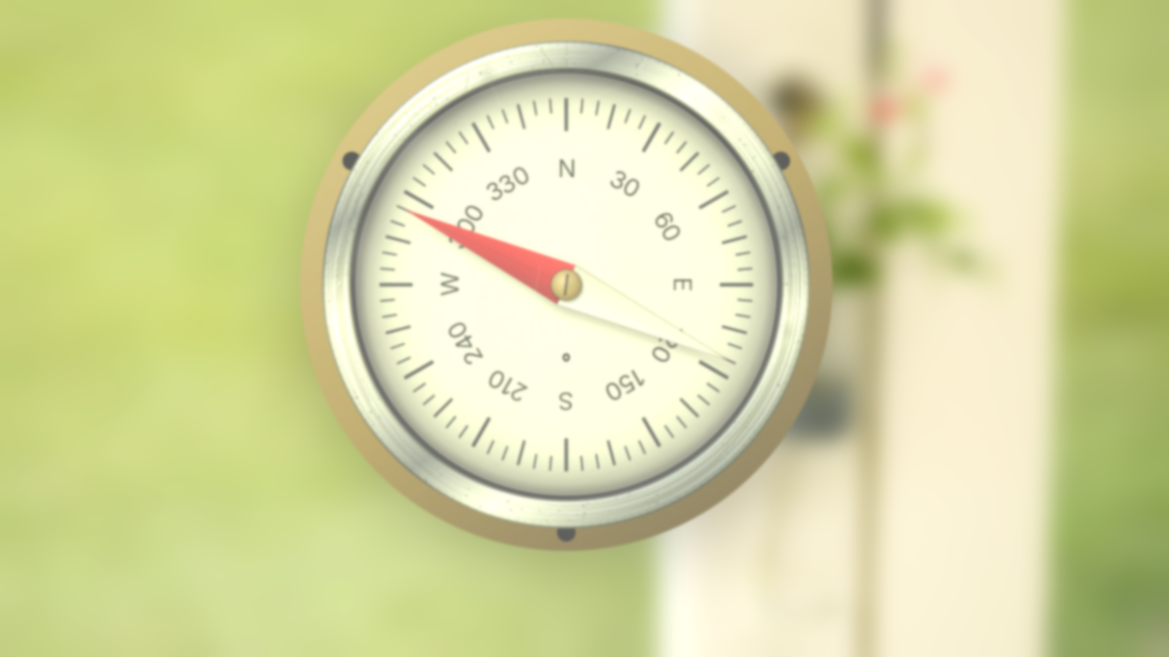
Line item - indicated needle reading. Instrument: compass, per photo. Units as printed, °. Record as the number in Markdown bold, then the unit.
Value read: **295** °
